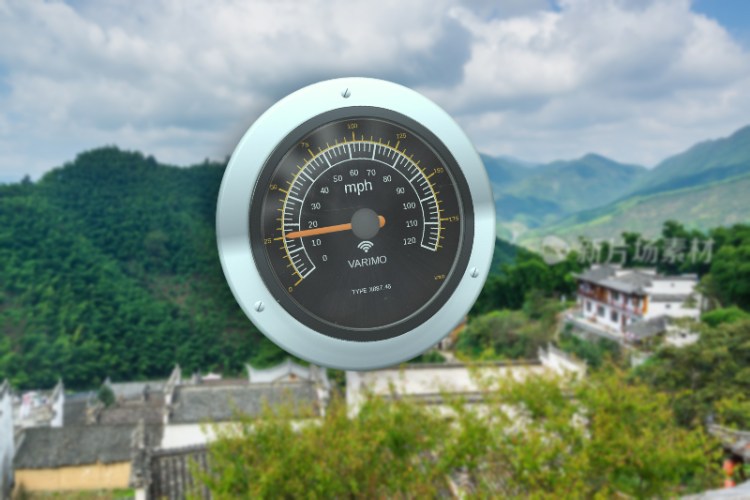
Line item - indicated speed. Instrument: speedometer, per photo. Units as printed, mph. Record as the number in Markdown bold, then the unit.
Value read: **16** mph
